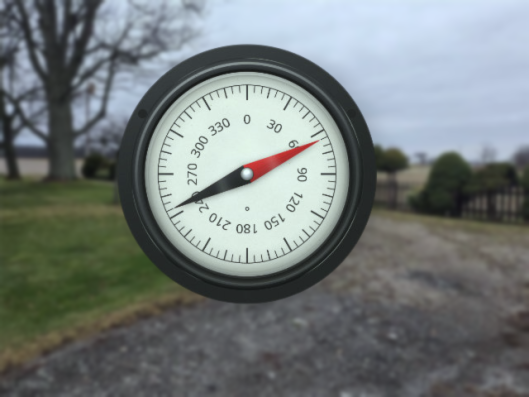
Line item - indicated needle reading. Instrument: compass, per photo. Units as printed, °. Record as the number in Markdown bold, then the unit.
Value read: **65** °
